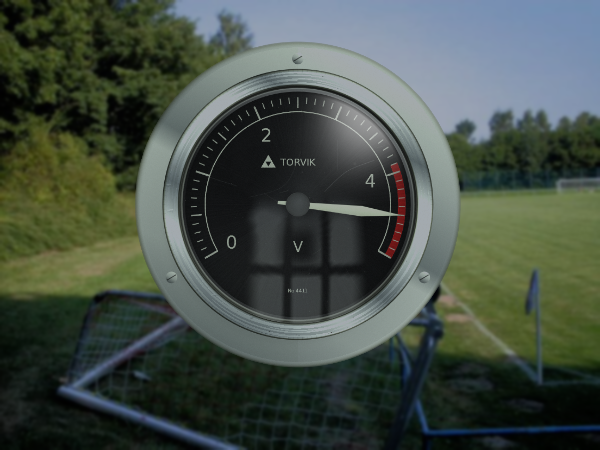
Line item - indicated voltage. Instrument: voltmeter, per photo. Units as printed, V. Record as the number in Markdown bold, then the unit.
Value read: **4.5** V
